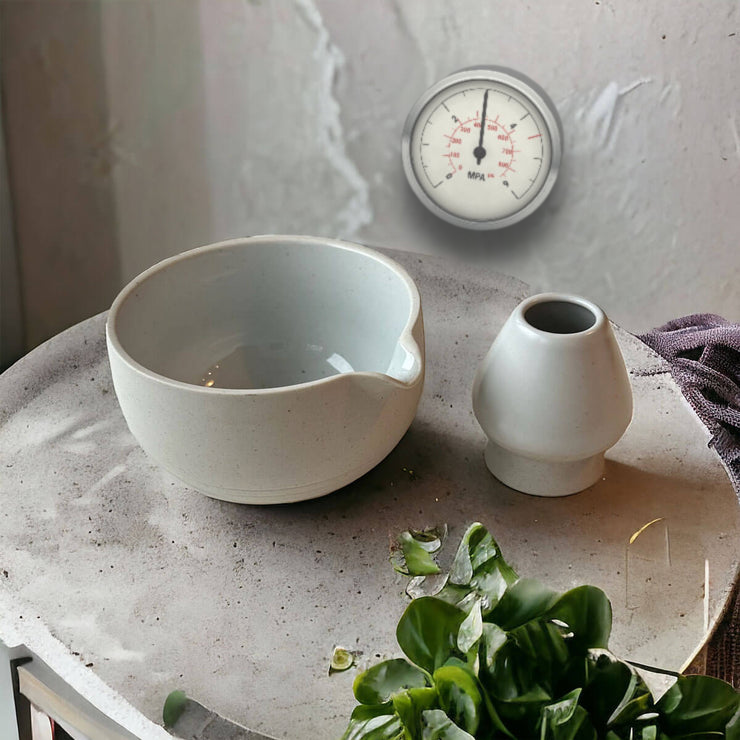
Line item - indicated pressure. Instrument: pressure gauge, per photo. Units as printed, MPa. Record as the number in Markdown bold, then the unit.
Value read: **3** MPa
